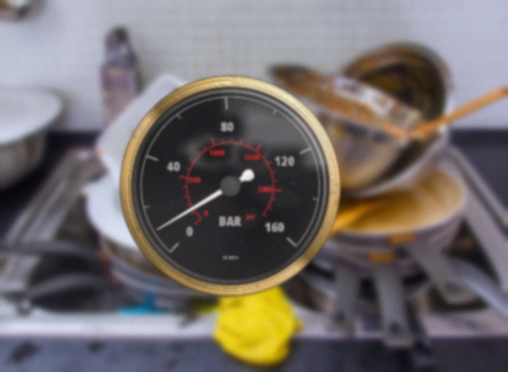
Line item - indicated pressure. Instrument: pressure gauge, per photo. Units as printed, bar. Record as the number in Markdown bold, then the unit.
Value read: **10** bar
